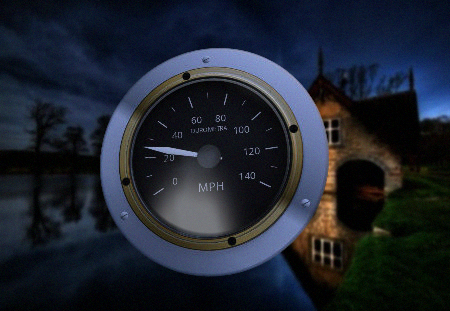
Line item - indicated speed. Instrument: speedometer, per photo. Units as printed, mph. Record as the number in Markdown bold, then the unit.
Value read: **25** mph
